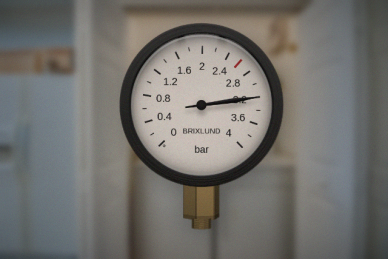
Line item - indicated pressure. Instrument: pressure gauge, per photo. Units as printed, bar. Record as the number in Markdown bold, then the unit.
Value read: **3.2** bar
